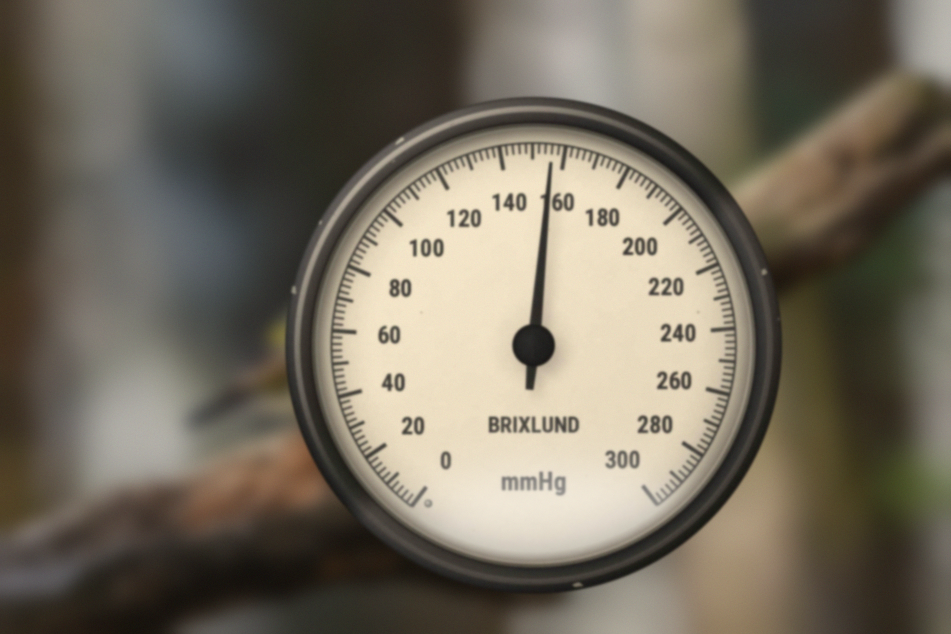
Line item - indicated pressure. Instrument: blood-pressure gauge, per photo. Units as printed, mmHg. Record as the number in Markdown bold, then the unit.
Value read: **156** mmHg
